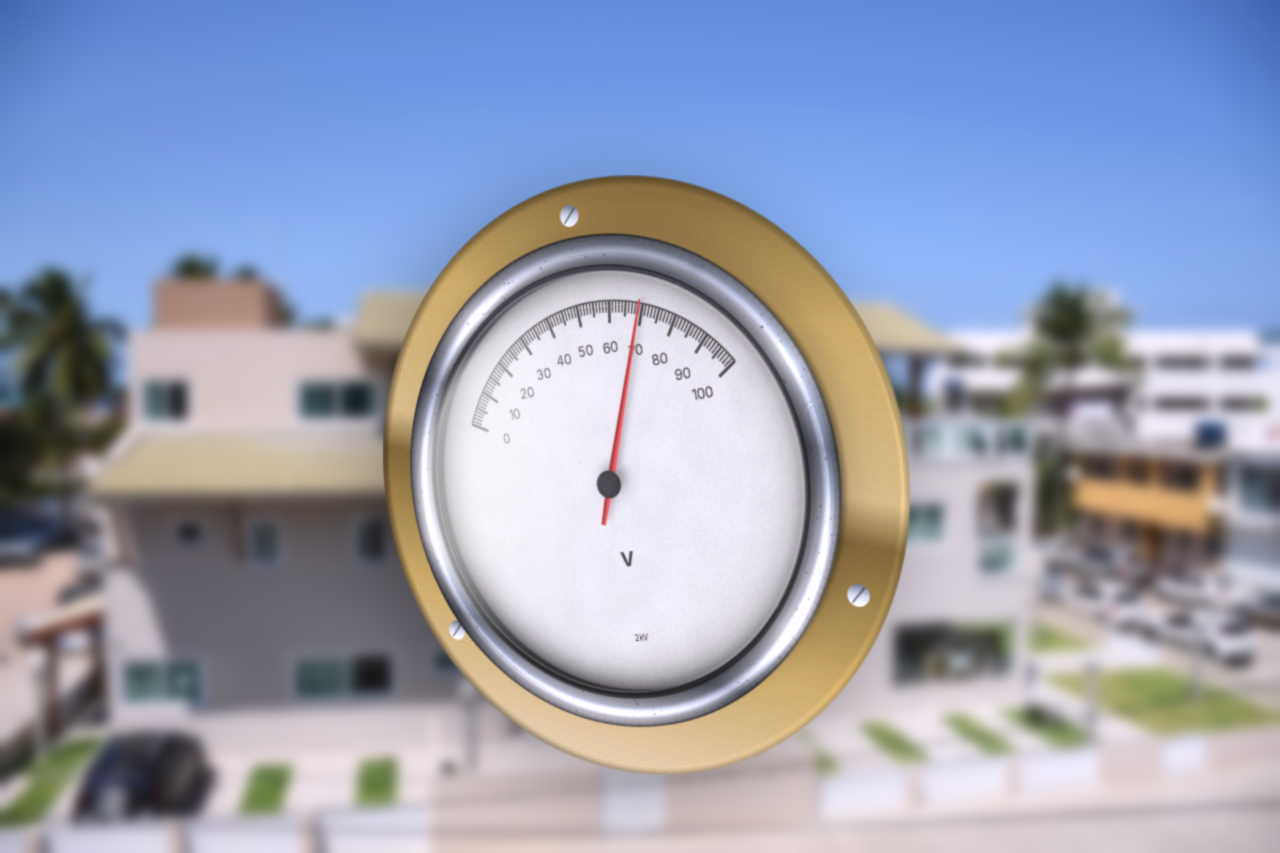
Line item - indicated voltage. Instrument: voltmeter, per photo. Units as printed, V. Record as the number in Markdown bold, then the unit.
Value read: **70** V
